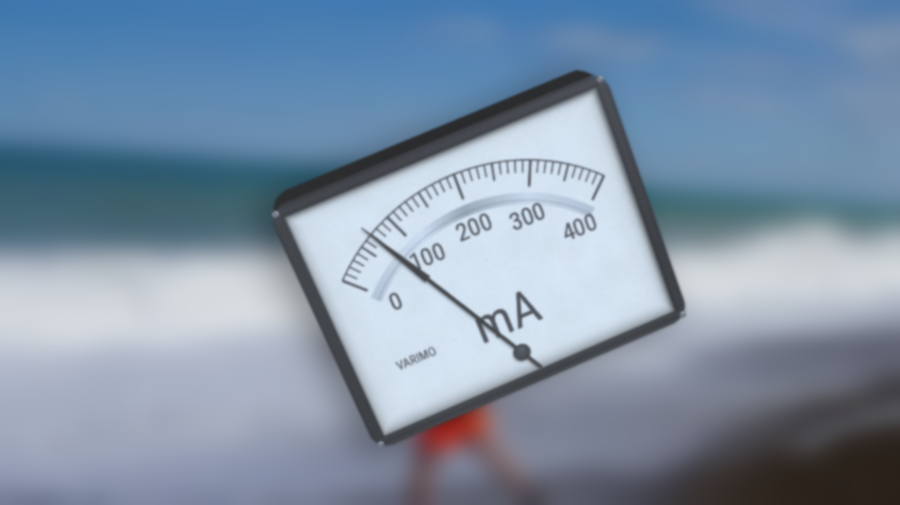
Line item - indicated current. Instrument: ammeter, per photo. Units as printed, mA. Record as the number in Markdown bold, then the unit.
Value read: **70** mA
